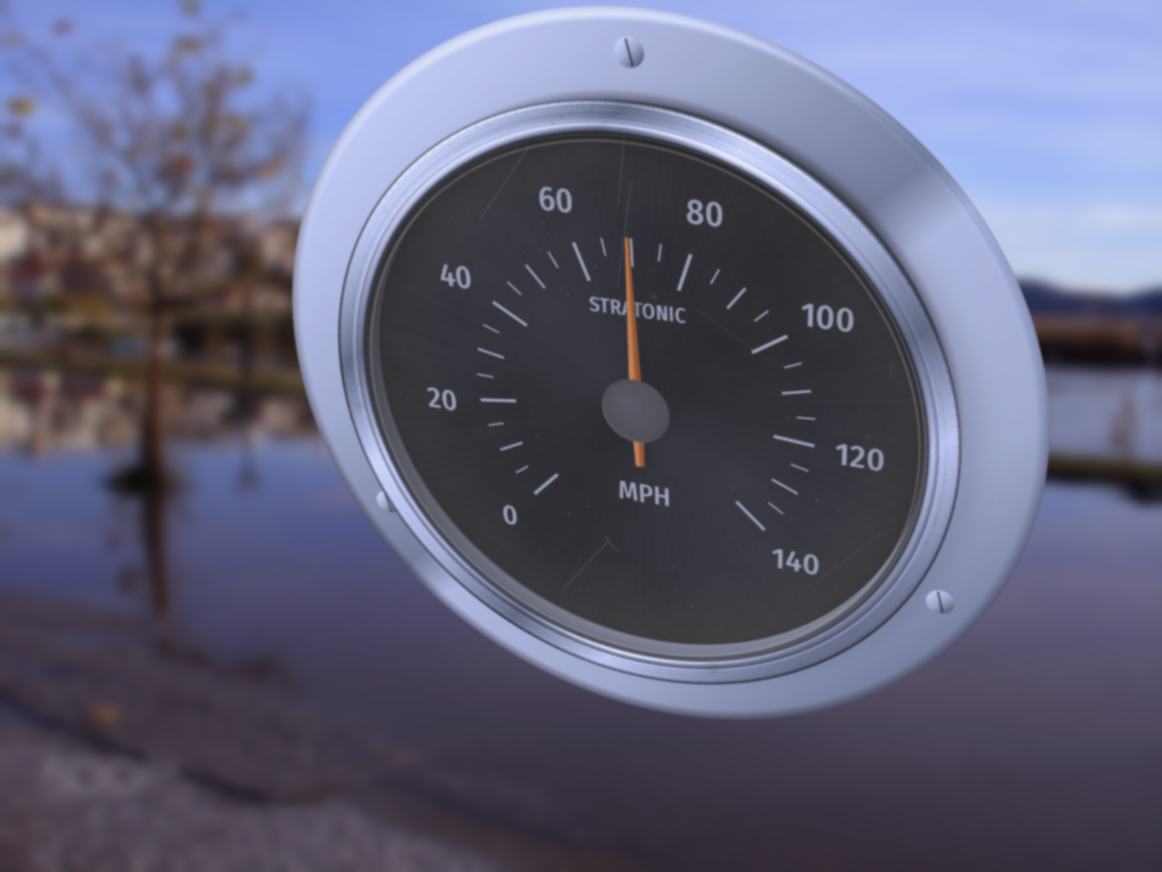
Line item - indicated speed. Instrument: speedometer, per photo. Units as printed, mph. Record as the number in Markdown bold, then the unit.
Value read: **70** mph
